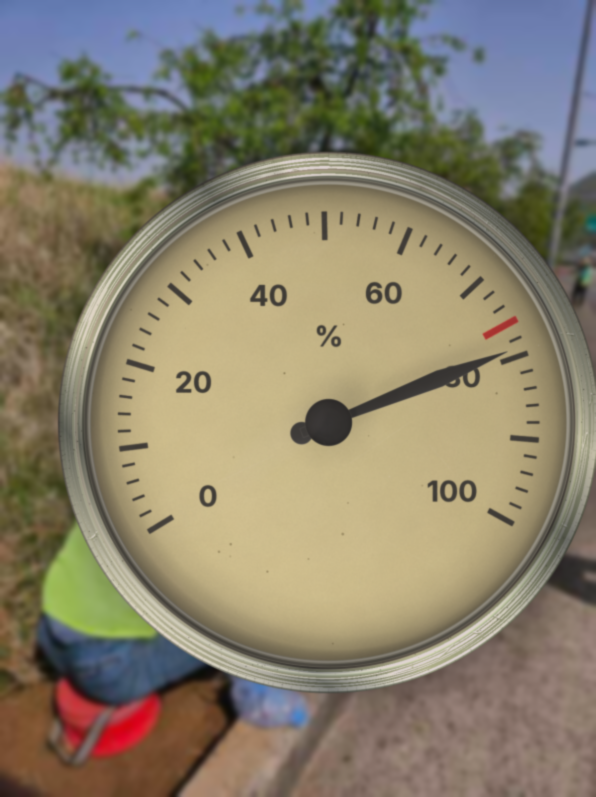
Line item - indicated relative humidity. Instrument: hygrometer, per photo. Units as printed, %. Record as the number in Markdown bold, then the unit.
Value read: **79** %
